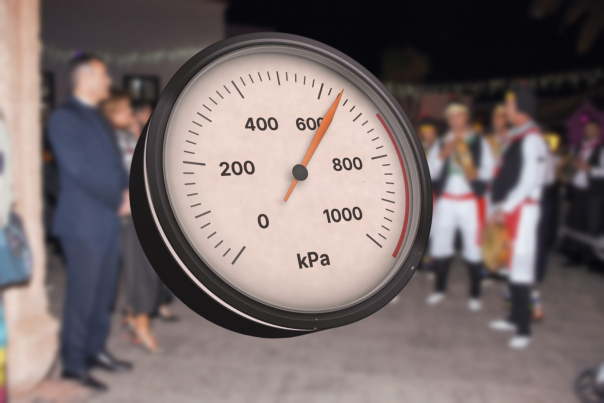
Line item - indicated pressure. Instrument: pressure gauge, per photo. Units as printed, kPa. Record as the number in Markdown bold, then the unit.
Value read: **640** kPa
